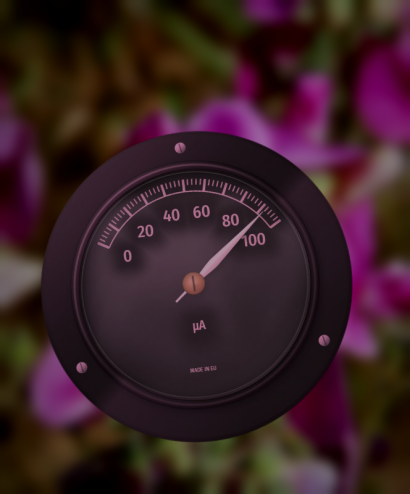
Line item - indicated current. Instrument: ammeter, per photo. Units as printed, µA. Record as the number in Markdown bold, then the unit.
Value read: **92** µA
